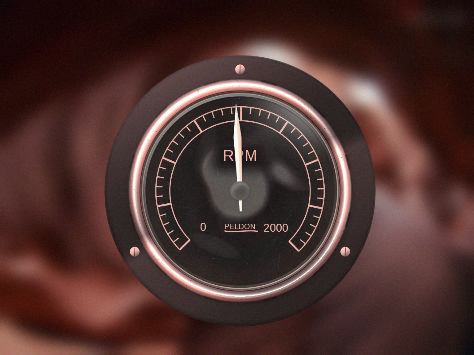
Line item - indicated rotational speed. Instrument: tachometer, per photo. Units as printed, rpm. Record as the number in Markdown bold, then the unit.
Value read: **975** rpm
